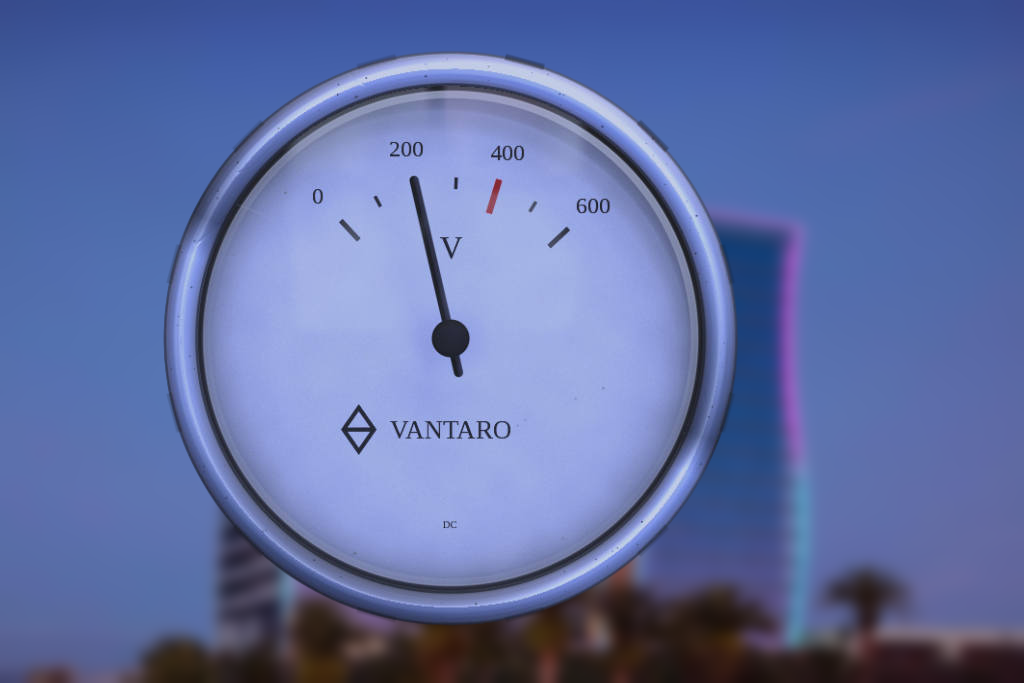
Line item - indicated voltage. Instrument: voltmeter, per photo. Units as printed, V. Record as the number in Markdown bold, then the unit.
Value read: **200** V
